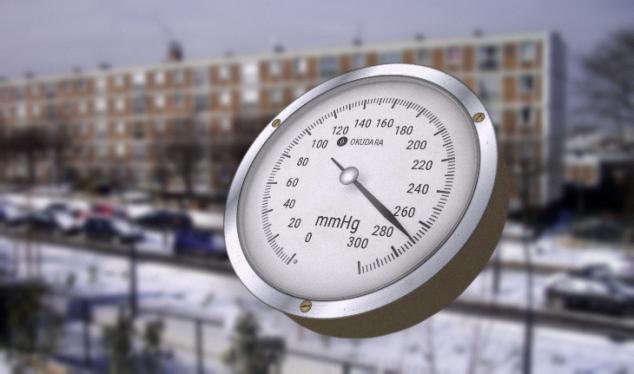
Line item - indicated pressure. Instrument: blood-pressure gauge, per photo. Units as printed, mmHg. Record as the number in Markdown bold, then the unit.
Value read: **270** mmHg
